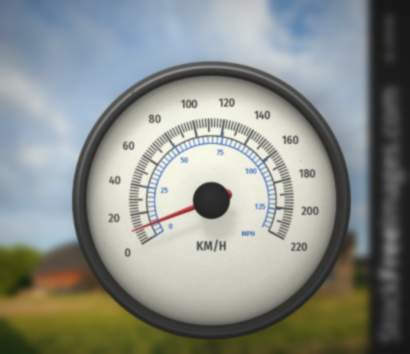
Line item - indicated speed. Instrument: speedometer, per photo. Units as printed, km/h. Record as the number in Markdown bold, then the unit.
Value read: **10** km/h
